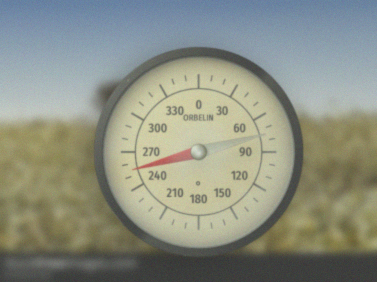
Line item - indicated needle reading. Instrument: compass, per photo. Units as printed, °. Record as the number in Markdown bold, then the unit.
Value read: **255** °
